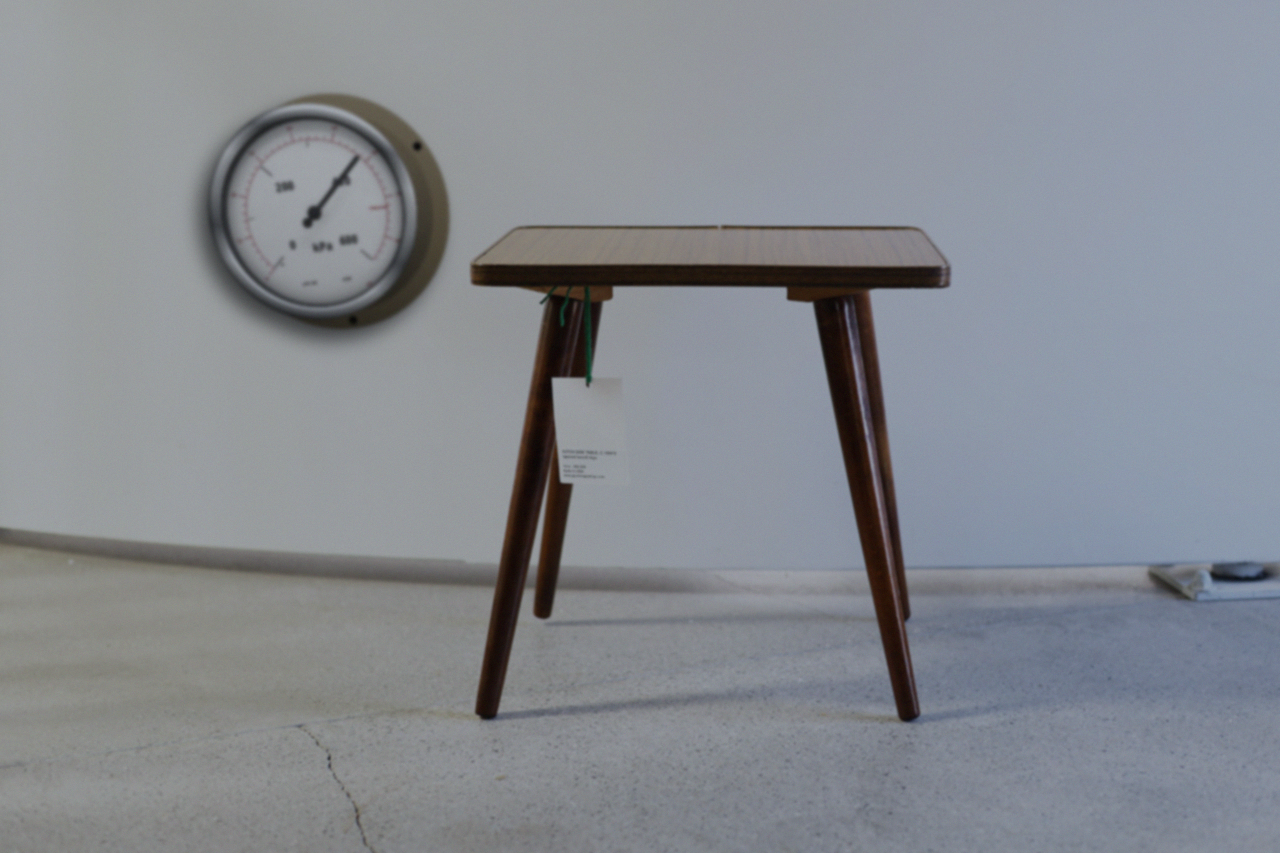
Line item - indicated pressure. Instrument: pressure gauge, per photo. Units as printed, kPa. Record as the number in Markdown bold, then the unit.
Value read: **400** kPa
